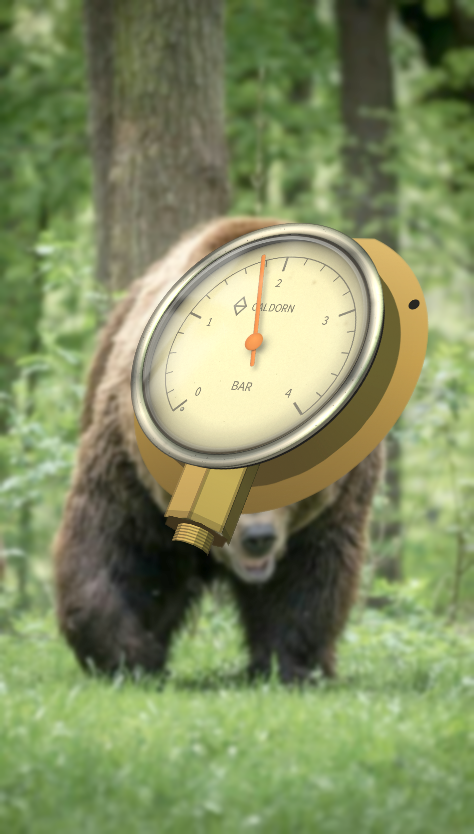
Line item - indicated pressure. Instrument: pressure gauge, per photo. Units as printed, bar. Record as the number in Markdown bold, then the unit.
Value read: **1.8** bar
